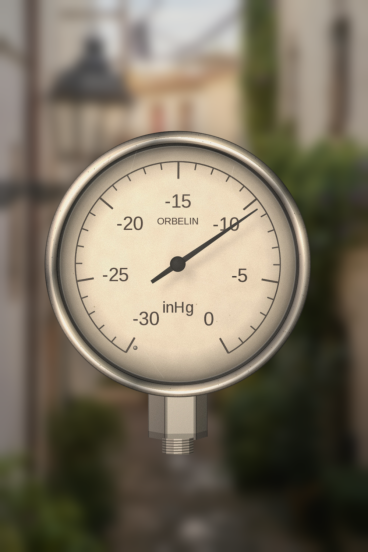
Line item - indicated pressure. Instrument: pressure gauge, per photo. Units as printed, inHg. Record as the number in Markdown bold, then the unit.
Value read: **-9.5** inHg
